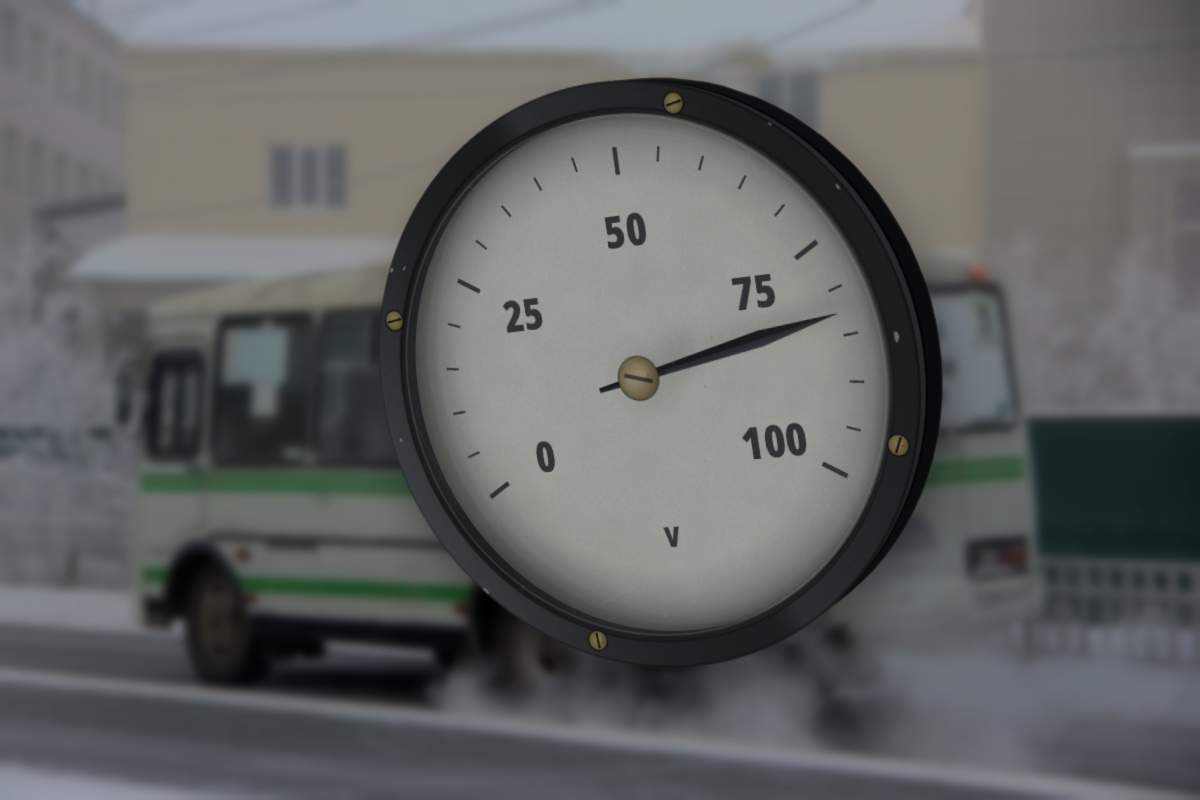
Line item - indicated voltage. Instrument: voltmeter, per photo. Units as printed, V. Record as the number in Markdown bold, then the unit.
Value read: **82.5** V
